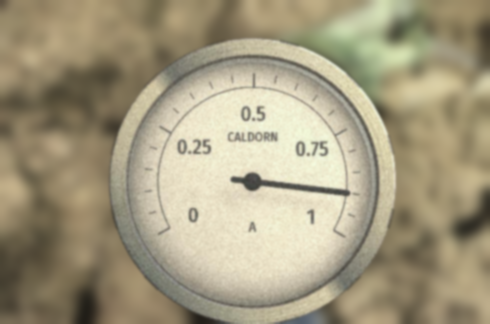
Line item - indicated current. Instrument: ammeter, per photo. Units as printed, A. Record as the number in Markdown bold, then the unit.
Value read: **0.9** A
